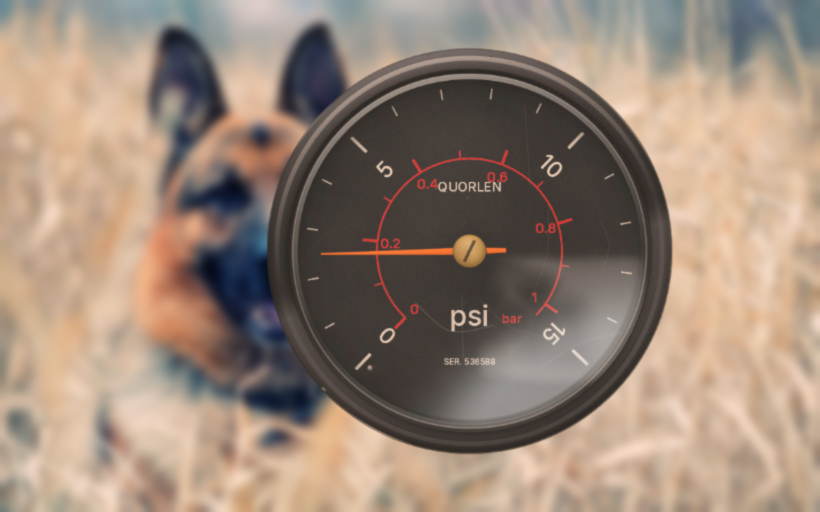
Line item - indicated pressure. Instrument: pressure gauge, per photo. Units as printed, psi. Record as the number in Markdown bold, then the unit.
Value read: **2.5** psi
